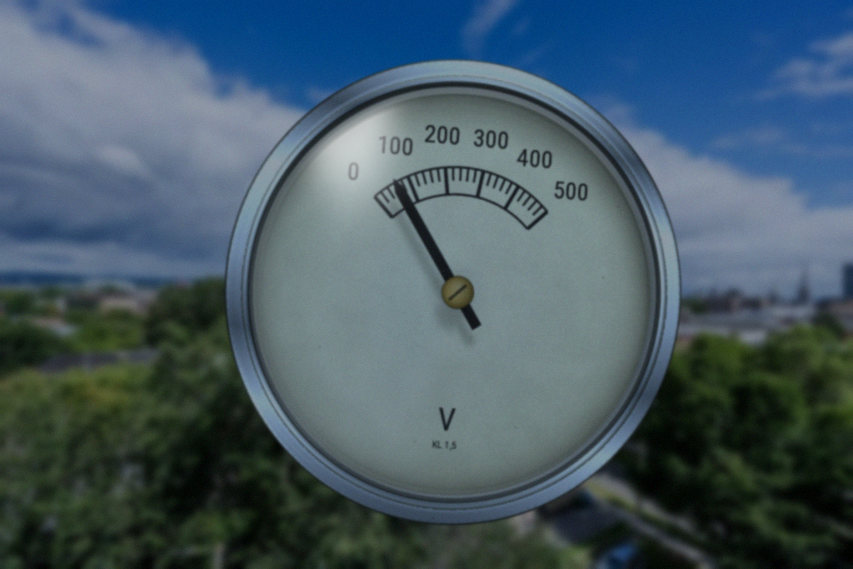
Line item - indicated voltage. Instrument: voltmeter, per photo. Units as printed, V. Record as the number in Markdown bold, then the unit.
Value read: **60** V
